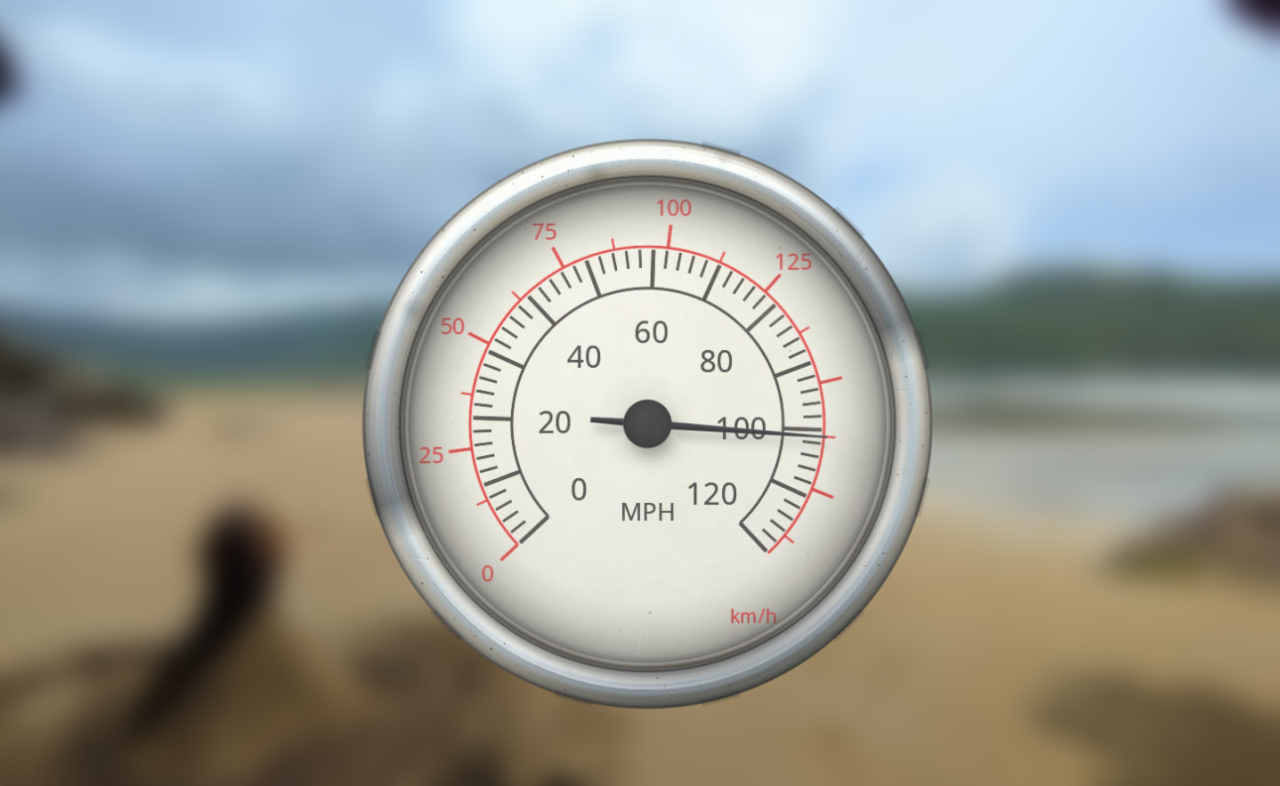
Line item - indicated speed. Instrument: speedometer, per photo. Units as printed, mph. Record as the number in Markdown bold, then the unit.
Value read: **101** mph
